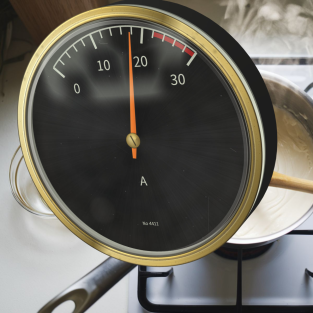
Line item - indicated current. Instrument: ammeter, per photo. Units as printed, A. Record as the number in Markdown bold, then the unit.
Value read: **18** A
